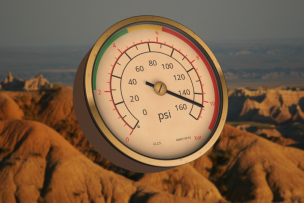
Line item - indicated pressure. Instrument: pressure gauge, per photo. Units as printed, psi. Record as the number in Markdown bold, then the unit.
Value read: **150** psi
